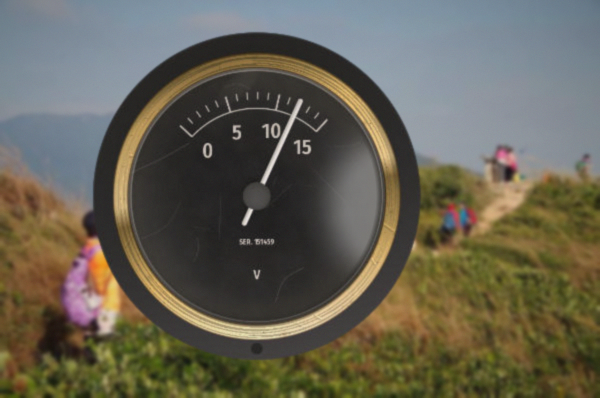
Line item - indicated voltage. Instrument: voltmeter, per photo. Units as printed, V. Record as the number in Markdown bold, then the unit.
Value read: **12** V
